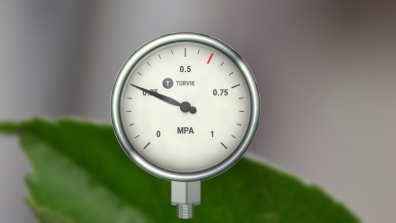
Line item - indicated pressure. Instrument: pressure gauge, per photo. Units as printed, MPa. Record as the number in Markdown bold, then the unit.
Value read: **0.25** MPa
